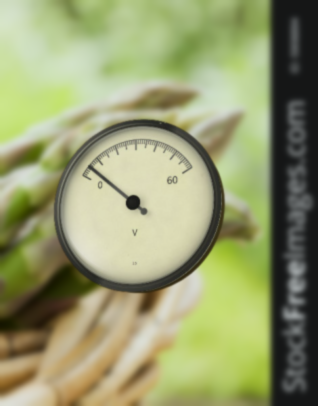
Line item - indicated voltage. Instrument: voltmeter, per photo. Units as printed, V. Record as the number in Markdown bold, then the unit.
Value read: **5** V
